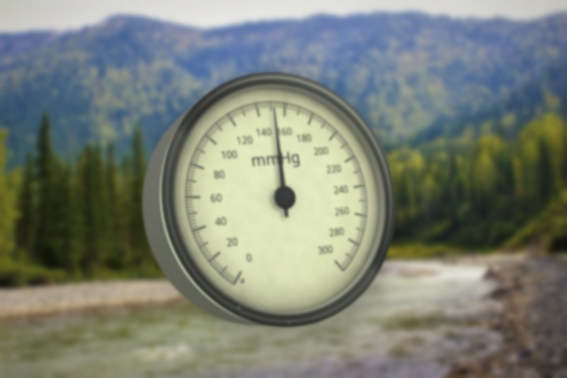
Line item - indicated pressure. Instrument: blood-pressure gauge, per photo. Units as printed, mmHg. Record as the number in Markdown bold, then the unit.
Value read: **150** mmHg
